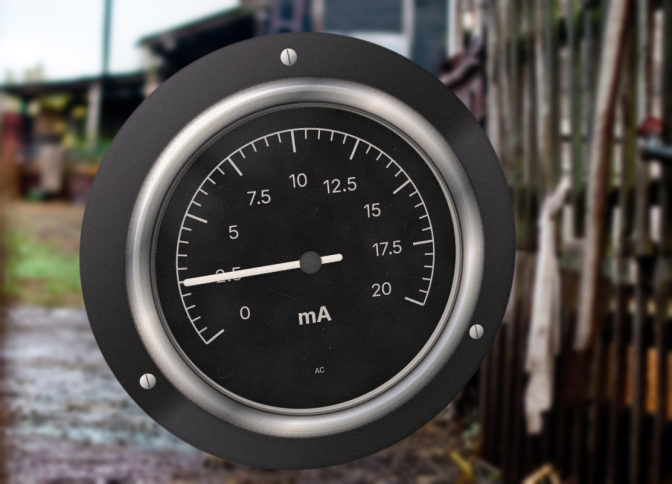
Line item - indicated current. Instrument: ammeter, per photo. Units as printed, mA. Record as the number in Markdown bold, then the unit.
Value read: **2.5** mA
